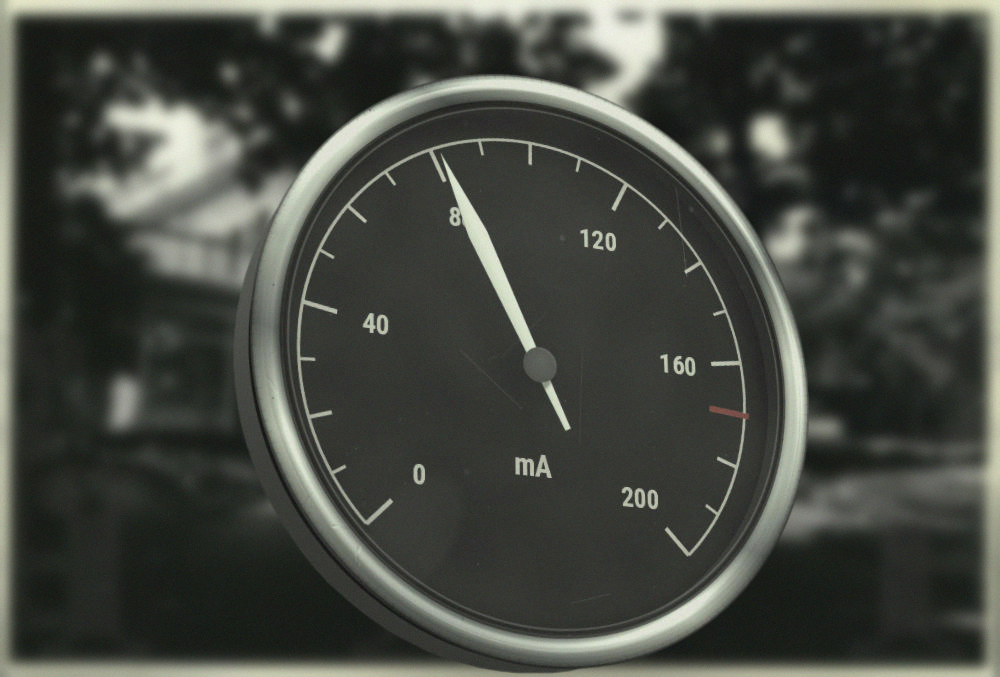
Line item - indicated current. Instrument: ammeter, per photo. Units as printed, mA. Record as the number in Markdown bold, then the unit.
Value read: **80** mA
